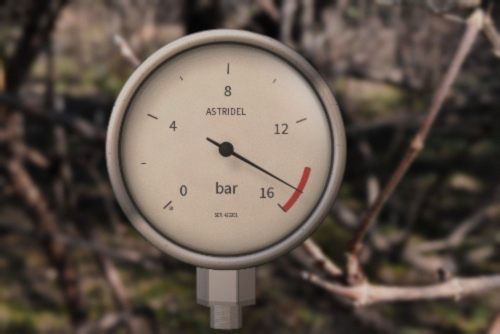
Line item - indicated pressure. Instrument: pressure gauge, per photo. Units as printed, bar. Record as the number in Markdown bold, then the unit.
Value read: **15** bar
